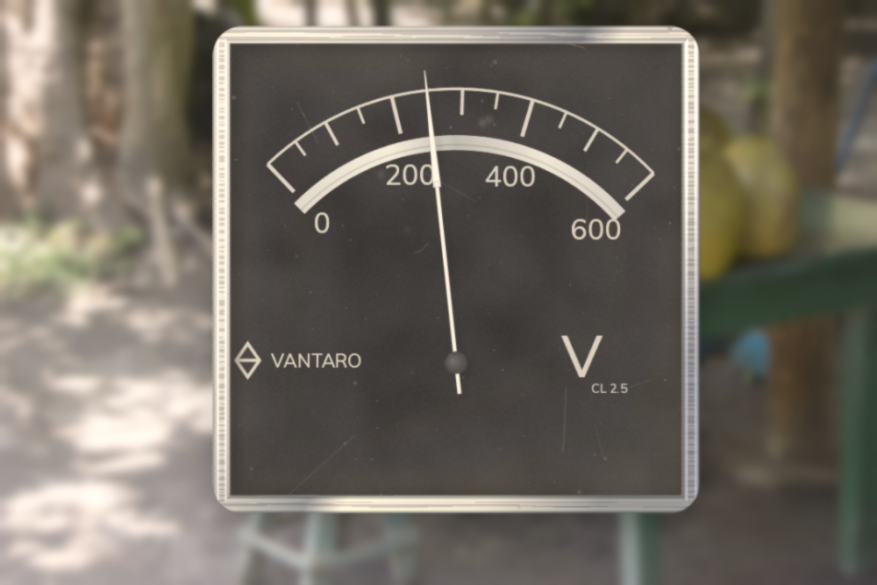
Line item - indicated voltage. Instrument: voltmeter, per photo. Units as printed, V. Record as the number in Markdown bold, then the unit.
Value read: **250** V
